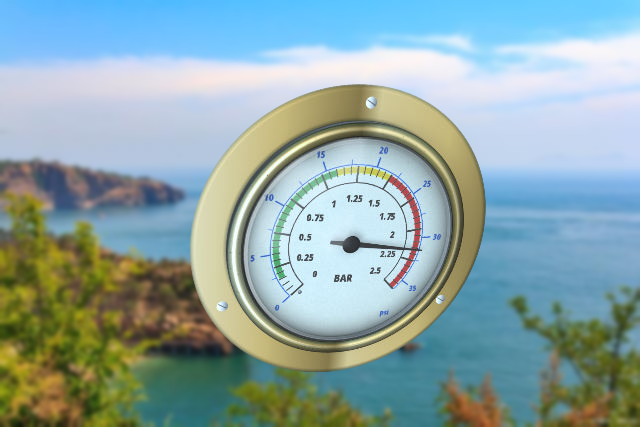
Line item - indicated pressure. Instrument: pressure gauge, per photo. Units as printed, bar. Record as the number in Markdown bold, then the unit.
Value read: **2.15** bar
